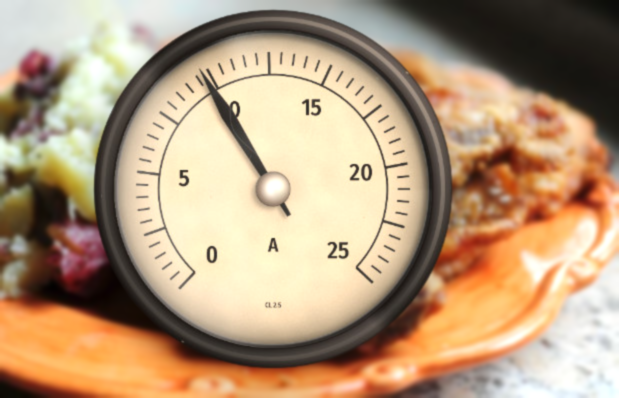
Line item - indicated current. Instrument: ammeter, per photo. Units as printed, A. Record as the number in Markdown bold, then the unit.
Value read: **9.75** A
